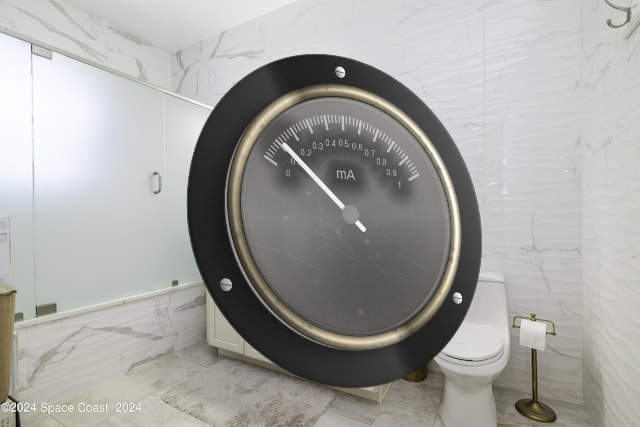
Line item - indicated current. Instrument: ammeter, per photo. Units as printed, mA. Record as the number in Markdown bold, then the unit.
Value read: **0.1** mA
